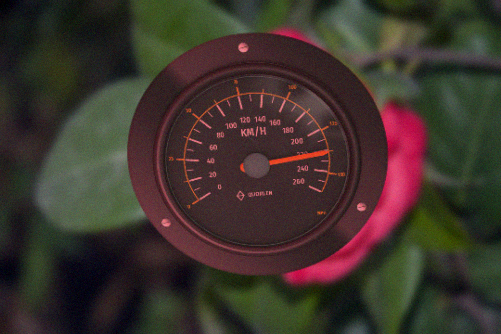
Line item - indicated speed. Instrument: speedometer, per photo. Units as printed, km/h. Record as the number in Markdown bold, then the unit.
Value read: **220** km/h
